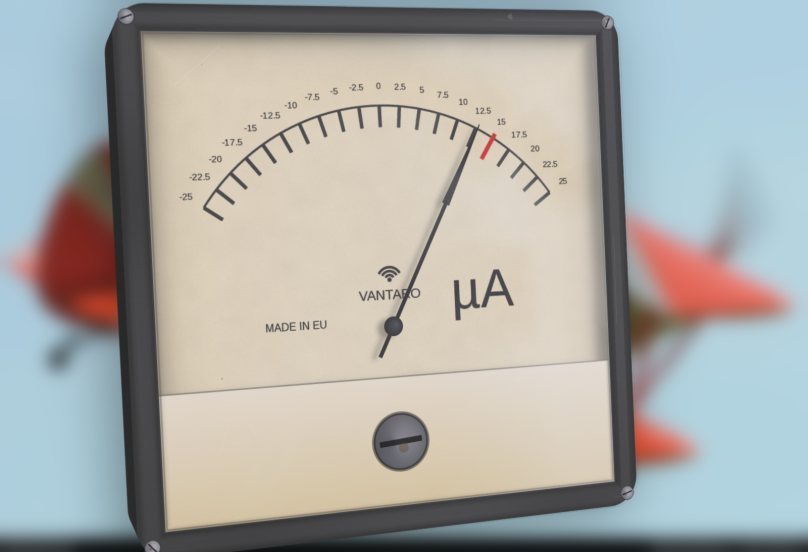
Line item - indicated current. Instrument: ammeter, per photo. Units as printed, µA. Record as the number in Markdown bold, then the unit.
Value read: **12.5** µA
